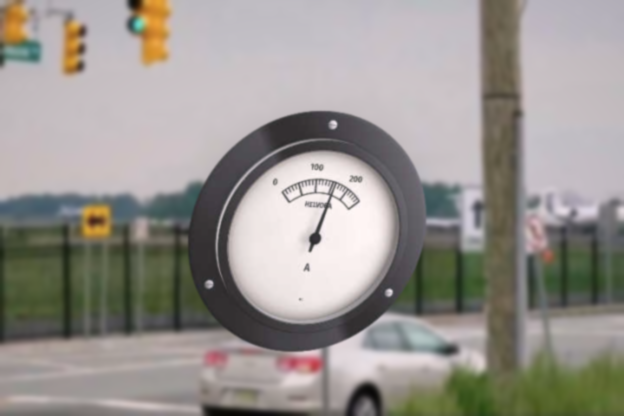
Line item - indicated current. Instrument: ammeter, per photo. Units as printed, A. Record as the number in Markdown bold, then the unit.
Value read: **150** A
